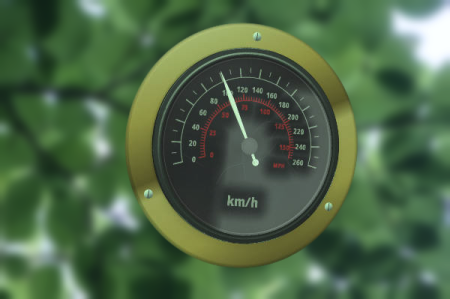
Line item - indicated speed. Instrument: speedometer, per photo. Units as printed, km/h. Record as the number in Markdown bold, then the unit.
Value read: **100** km/h
